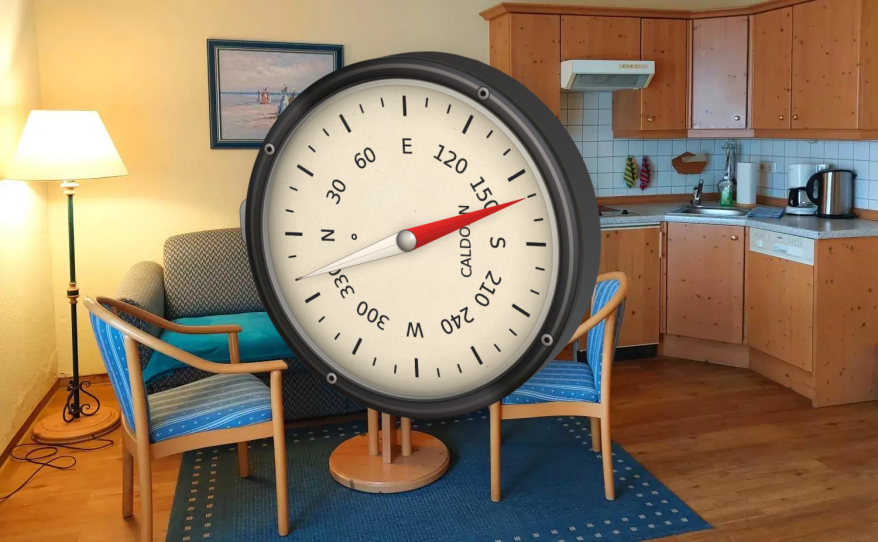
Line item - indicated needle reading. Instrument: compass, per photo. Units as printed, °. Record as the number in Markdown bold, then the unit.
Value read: **160** °
